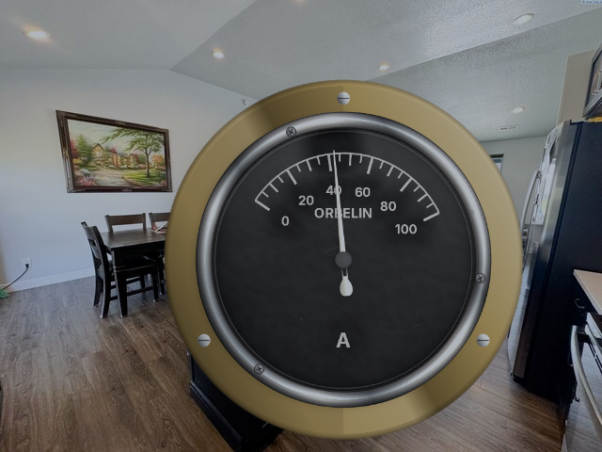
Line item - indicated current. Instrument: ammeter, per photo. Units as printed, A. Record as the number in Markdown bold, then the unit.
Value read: **42.5** A
